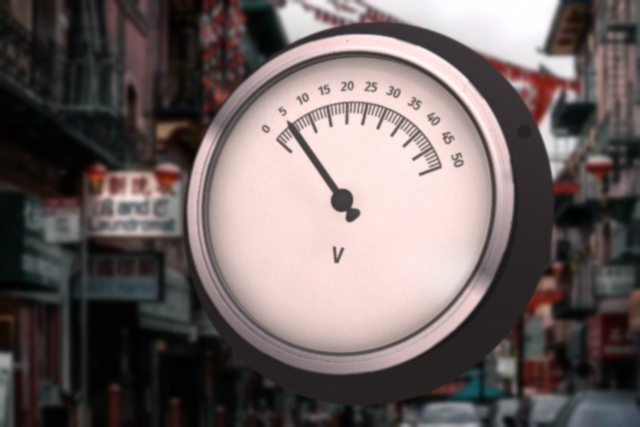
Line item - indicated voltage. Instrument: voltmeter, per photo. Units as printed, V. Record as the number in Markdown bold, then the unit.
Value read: **5** V
